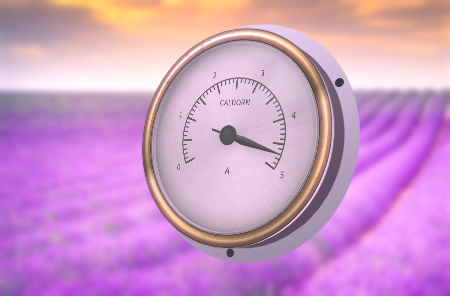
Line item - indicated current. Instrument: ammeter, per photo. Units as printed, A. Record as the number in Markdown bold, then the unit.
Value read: **4.7** A
